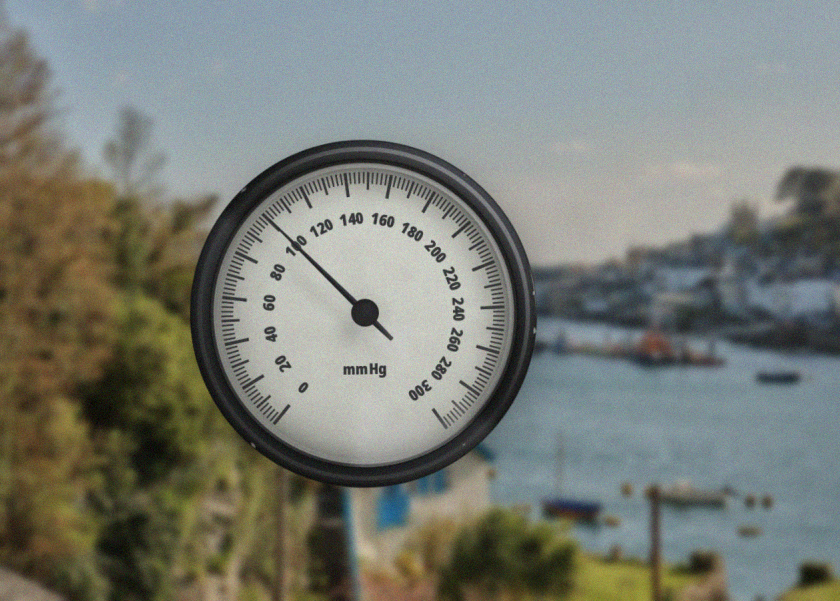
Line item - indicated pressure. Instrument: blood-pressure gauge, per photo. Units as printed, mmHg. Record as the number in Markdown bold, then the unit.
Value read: **100** mmHg
